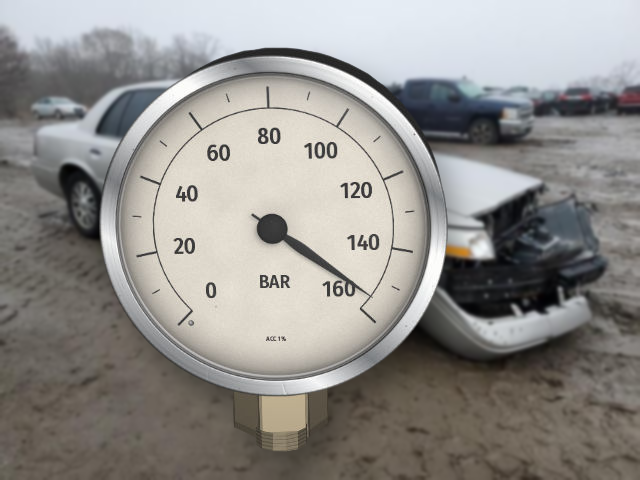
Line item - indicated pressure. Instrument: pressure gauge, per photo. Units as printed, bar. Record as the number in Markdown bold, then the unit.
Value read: **155** bar
